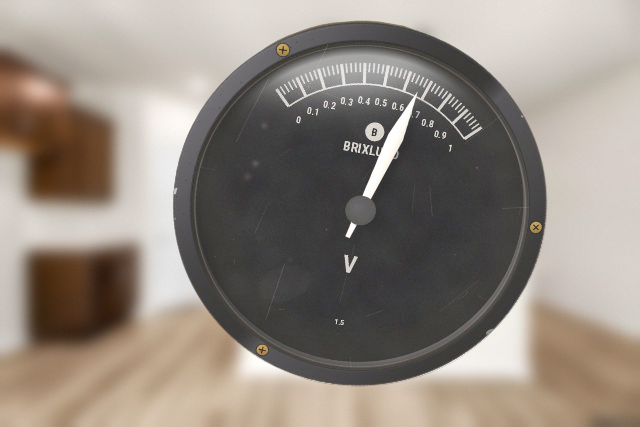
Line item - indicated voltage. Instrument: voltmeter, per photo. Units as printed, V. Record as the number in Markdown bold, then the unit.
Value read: **0.66** V
